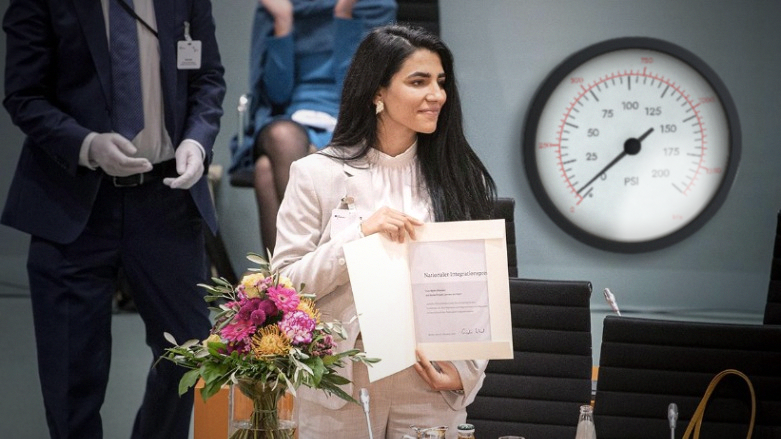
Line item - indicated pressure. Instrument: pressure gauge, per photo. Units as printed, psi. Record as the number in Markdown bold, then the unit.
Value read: **5** psi
